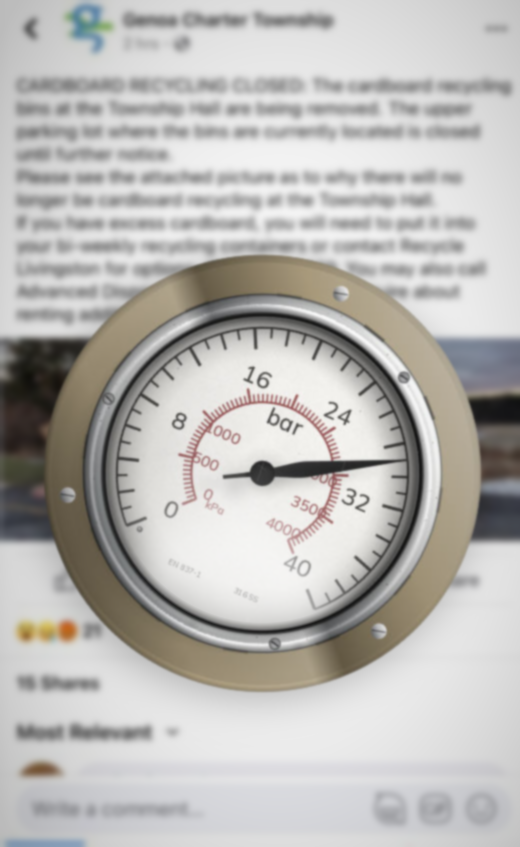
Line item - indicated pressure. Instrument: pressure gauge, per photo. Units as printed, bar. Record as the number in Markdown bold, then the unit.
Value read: **29** bar
